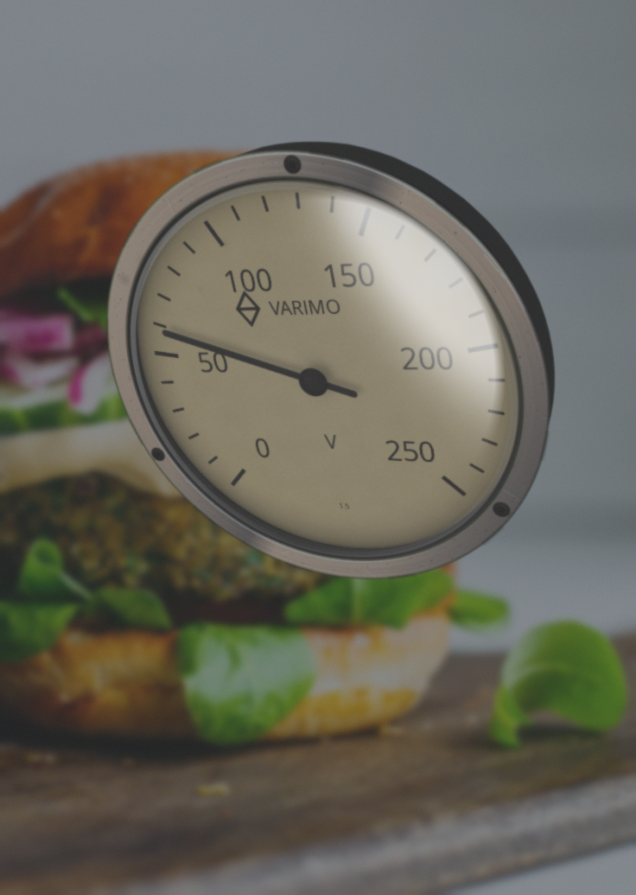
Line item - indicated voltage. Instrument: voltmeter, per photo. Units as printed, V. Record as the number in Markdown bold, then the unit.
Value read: **60** V
